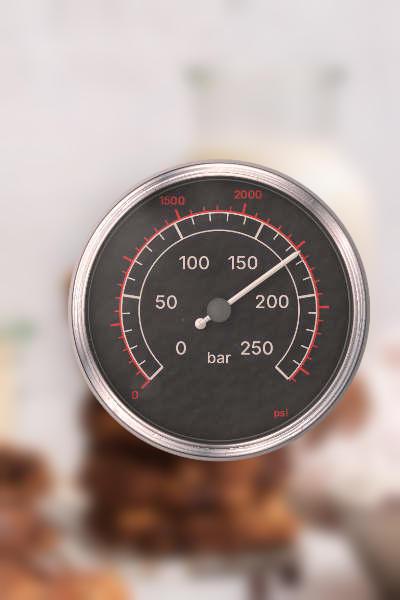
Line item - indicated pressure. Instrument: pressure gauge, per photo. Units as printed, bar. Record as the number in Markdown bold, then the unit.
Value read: **175** bar
